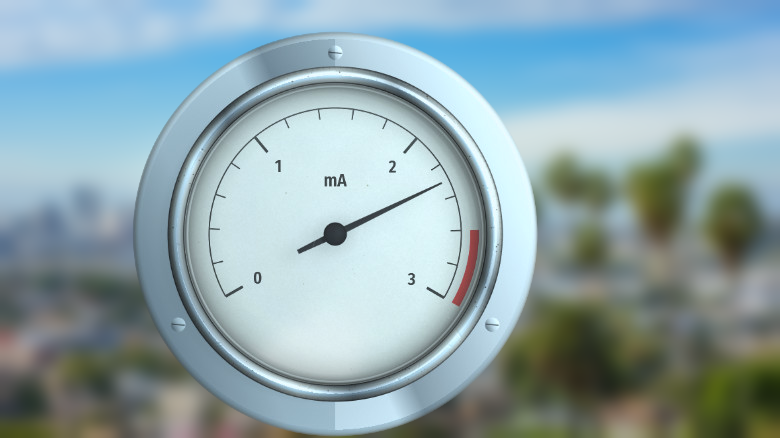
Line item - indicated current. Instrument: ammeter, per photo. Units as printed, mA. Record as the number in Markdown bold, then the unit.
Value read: **2.3** mA
